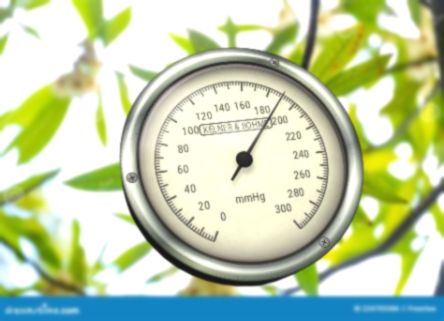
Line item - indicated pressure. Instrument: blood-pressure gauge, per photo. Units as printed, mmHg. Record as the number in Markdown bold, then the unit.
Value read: **190** mmHg
